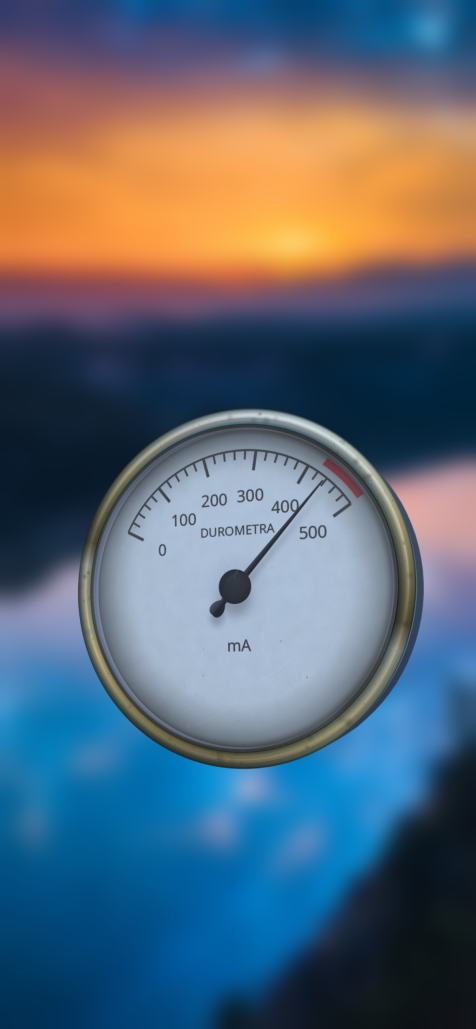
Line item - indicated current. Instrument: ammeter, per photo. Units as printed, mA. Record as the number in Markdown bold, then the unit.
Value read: **440** mA
